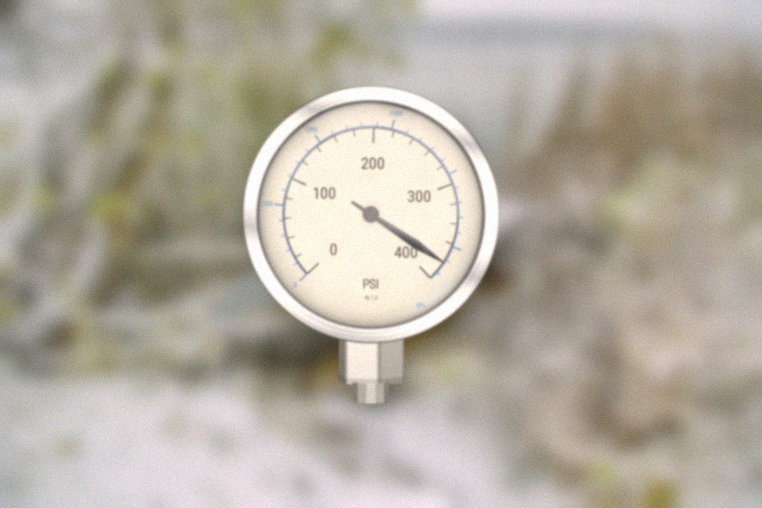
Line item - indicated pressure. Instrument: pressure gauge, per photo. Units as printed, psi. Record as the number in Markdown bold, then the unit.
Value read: **380** psi
